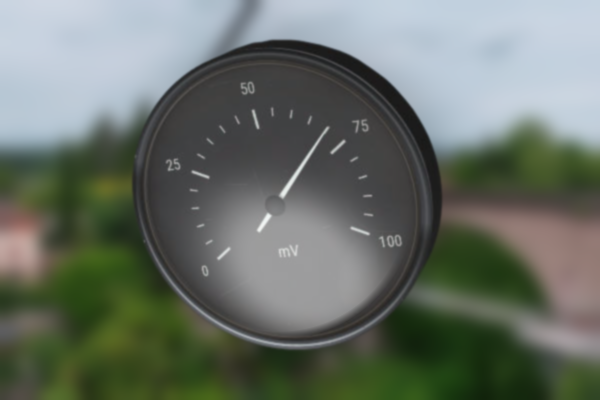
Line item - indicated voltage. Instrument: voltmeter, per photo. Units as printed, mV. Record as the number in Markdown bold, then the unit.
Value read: **70** mV
